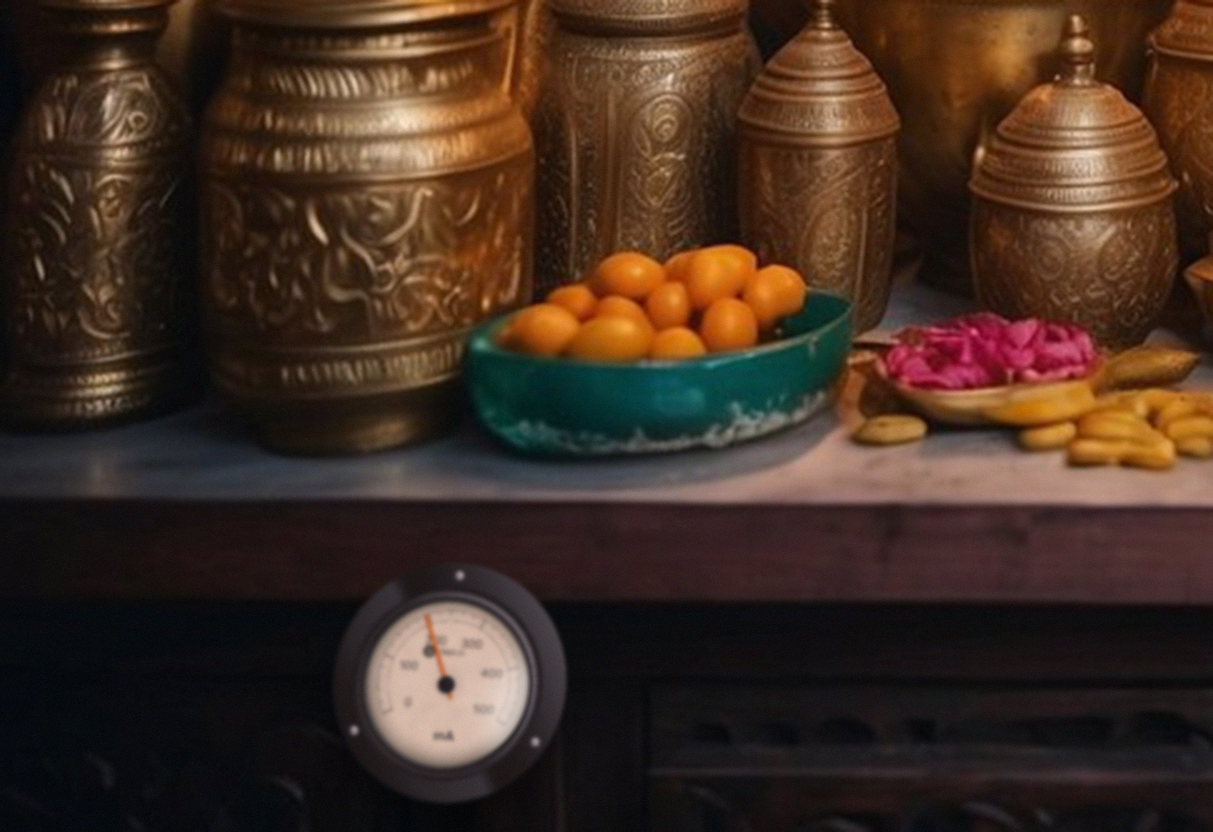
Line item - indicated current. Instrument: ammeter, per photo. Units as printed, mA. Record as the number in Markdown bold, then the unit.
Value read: **200** mA
